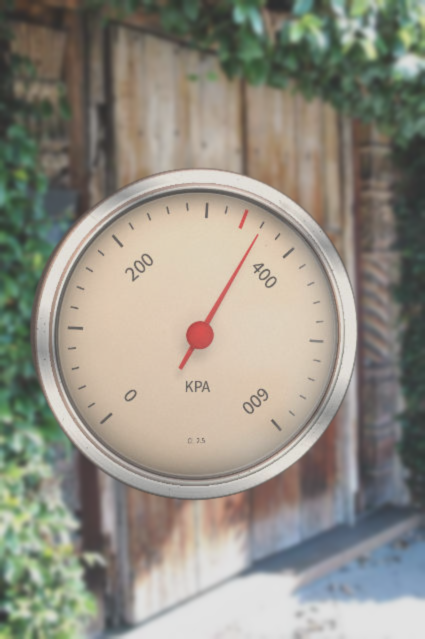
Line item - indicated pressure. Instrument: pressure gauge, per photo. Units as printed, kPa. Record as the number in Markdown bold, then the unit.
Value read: **360** kPa
